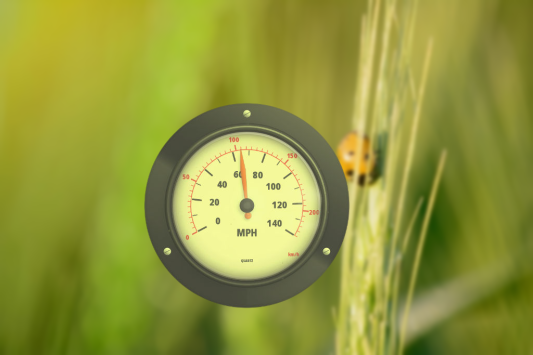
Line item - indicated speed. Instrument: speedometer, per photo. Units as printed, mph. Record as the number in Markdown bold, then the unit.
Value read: **65** mph
